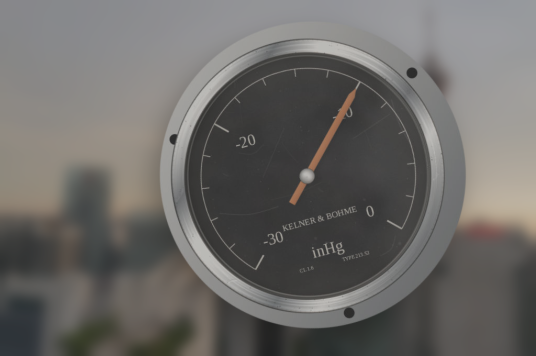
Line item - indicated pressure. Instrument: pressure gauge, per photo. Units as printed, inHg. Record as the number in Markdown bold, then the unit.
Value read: **-10** inHg
